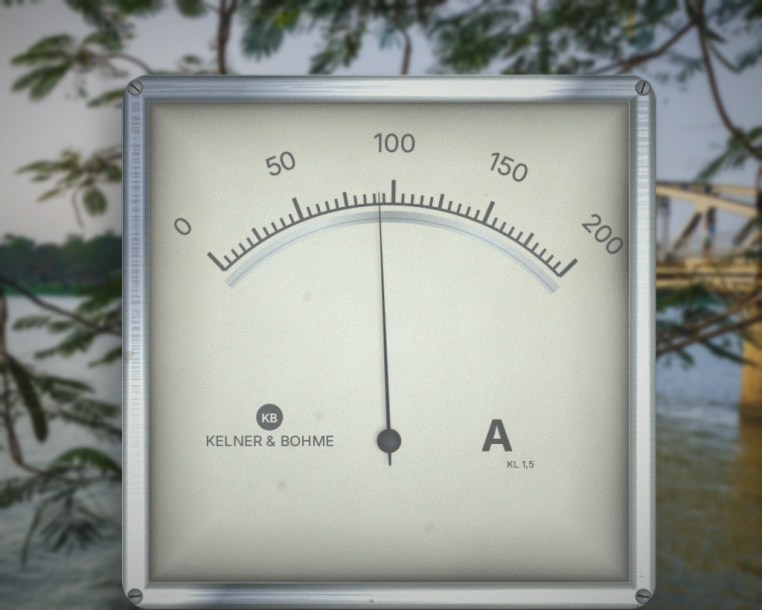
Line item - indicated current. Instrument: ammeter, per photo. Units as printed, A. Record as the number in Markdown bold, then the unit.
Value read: **92.5** A
